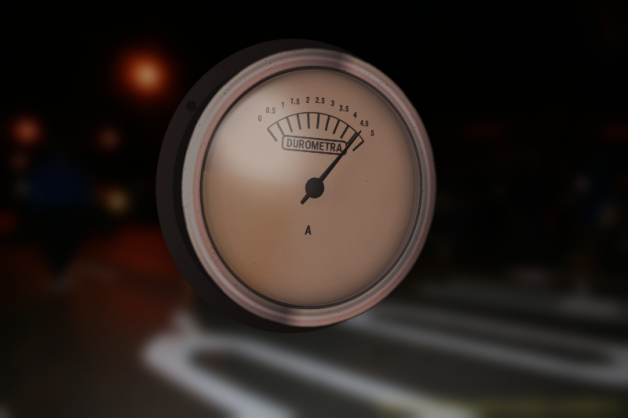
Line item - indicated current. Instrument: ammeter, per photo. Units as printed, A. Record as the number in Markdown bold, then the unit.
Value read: **4.5** A
